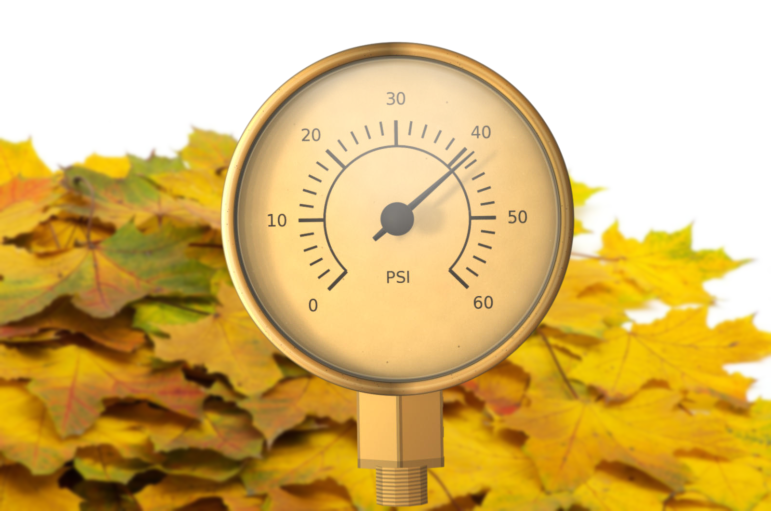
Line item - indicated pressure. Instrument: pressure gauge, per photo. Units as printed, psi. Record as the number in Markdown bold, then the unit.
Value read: **41** psi
